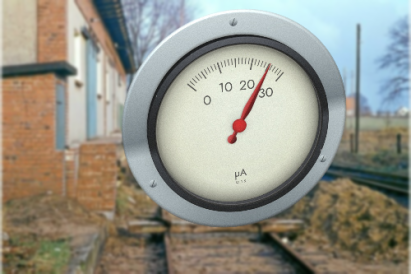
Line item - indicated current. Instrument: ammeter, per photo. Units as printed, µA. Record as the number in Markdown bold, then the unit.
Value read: **25** µA
